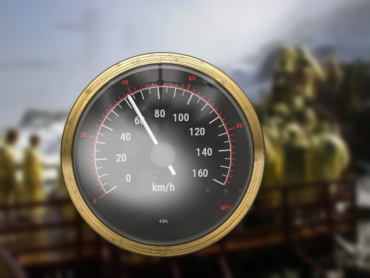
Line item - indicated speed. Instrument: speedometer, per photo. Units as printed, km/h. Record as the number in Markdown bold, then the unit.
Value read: **62.5** km/h
